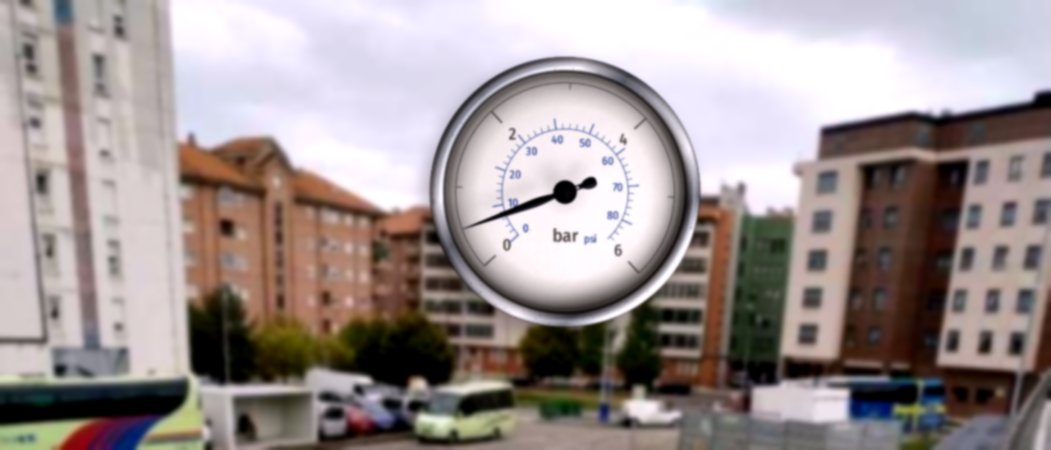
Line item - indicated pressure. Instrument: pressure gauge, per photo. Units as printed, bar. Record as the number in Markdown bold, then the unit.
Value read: **0.5** bar
